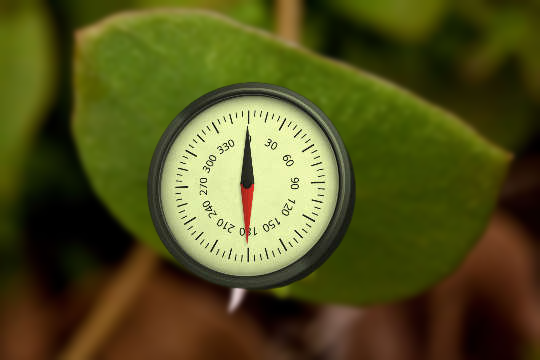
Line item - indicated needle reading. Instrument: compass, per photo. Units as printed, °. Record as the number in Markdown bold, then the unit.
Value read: **180** °
